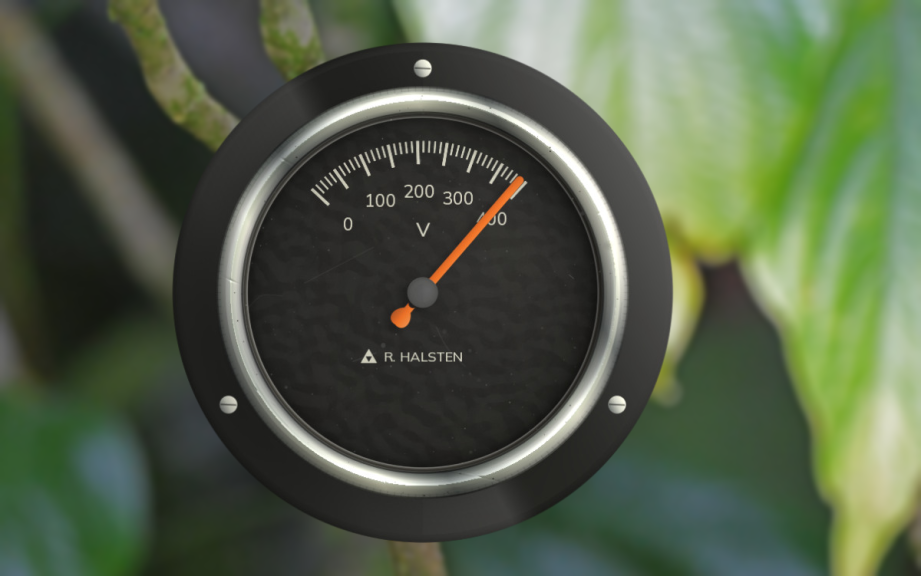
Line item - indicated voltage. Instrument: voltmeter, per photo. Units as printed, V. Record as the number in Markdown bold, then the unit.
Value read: **390** V
